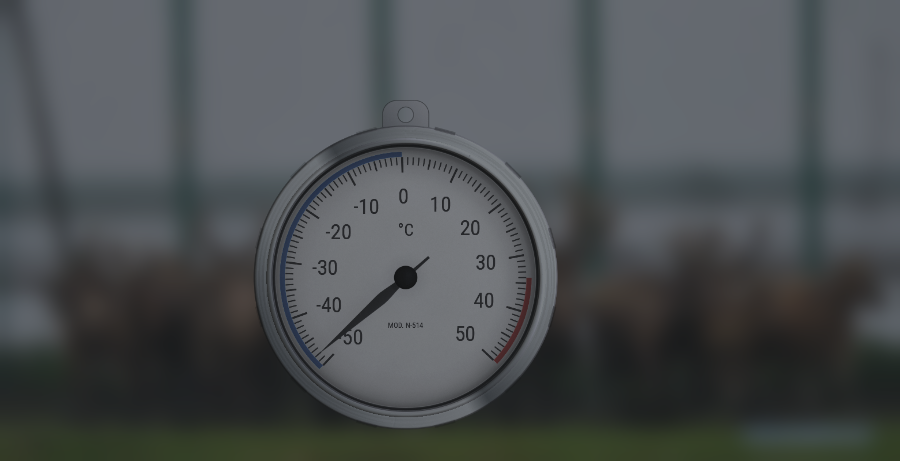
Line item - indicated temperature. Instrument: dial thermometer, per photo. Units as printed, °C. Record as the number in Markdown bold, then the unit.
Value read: **-48** °C
